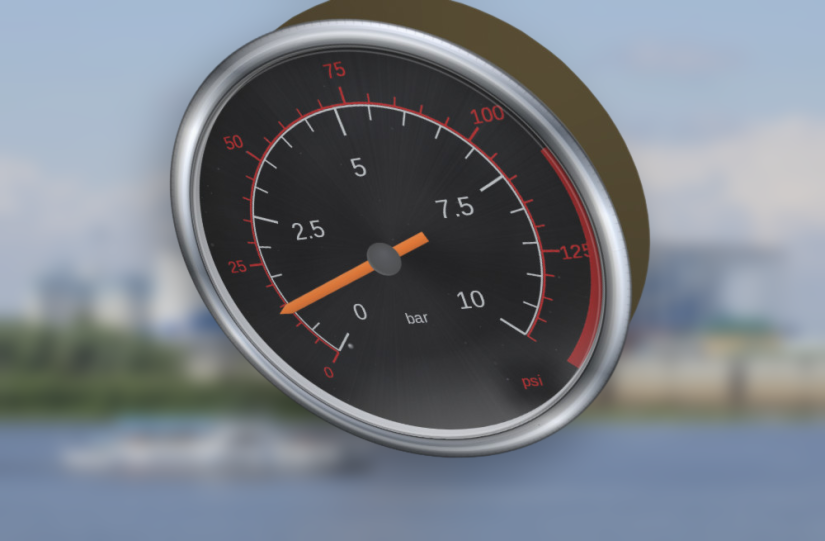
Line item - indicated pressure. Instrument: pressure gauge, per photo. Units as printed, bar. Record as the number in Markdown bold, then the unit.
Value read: **1** bar
